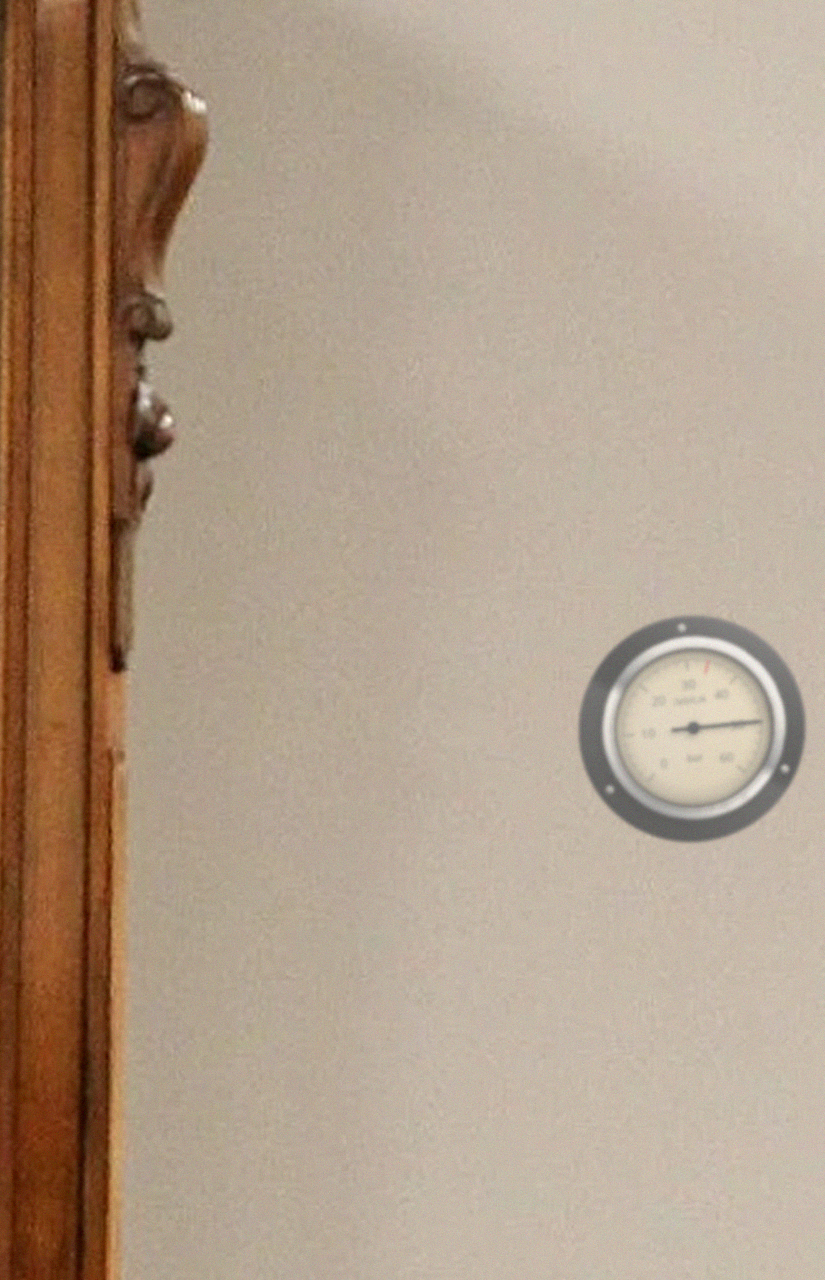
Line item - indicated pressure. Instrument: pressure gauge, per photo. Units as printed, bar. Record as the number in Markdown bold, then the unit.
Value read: **50** bar
